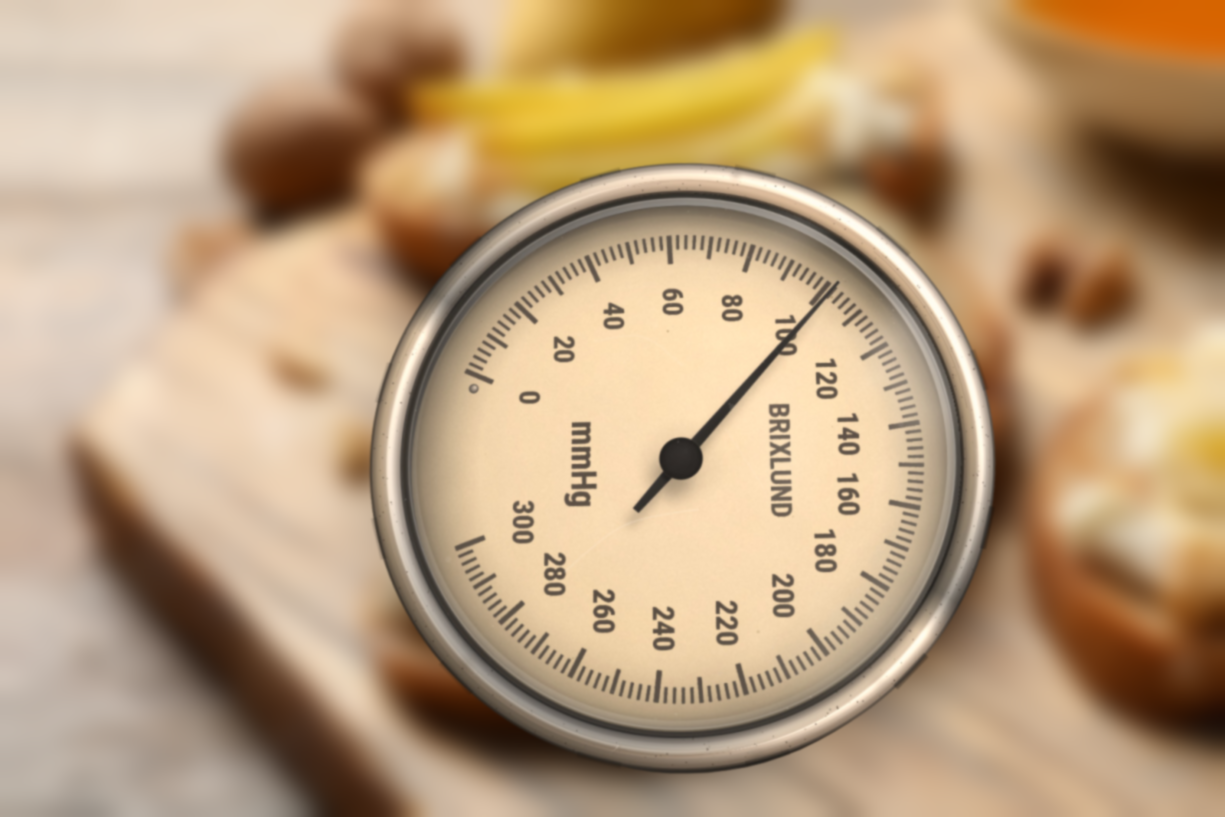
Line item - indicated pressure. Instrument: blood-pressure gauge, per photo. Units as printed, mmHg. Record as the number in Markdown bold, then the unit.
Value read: **102** mmHg
